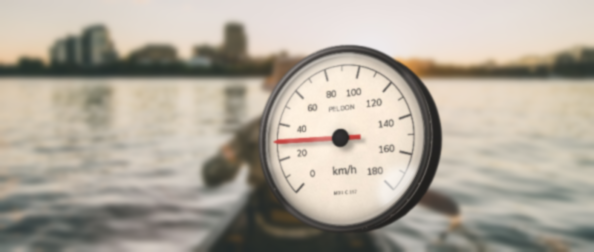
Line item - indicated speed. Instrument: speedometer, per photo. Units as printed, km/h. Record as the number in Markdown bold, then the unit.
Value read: **30** km/h
